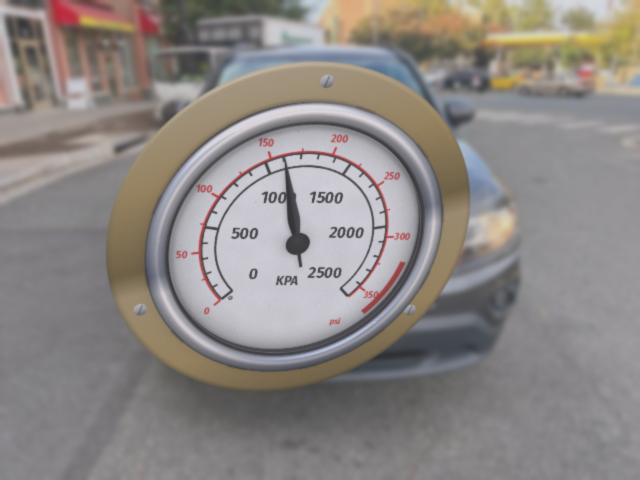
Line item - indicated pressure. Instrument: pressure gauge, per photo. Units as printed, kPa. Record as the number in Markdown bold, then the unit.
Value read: **1100** kPa
